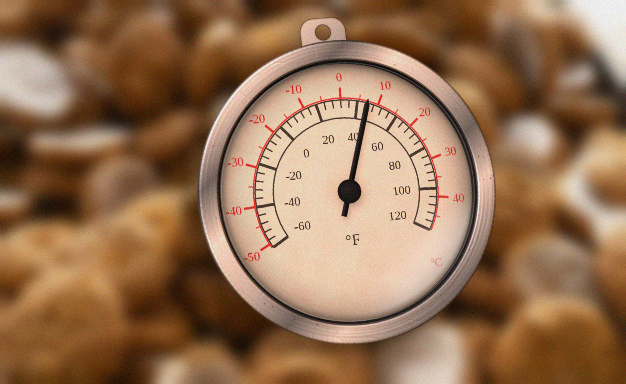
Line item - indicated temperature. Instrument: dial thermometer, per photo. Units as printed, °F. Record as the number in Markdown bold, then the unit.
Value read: **44** °F
